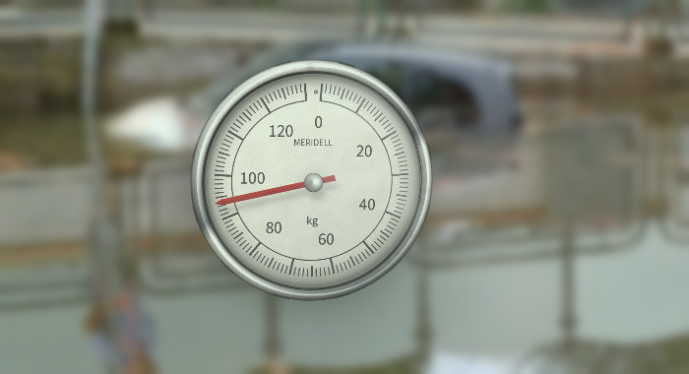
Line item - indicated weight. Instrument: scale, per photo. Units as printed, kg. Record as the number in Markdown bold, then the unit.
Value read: **94** kg
